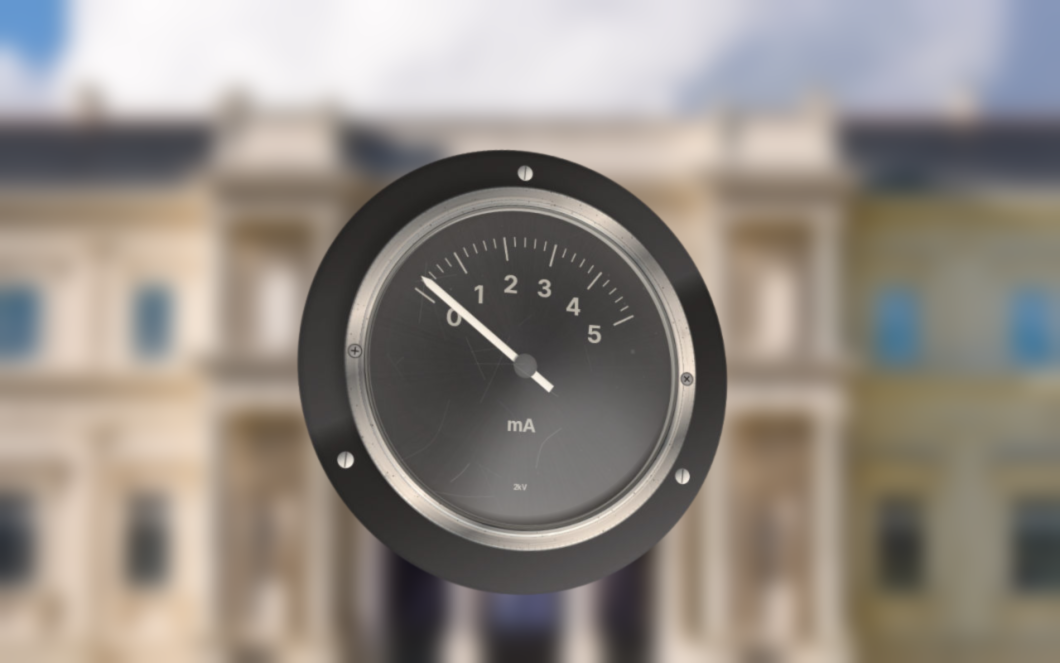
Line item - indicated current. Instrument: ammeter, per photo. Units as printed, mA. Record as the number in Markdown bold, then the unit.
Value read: **0.2** mA
